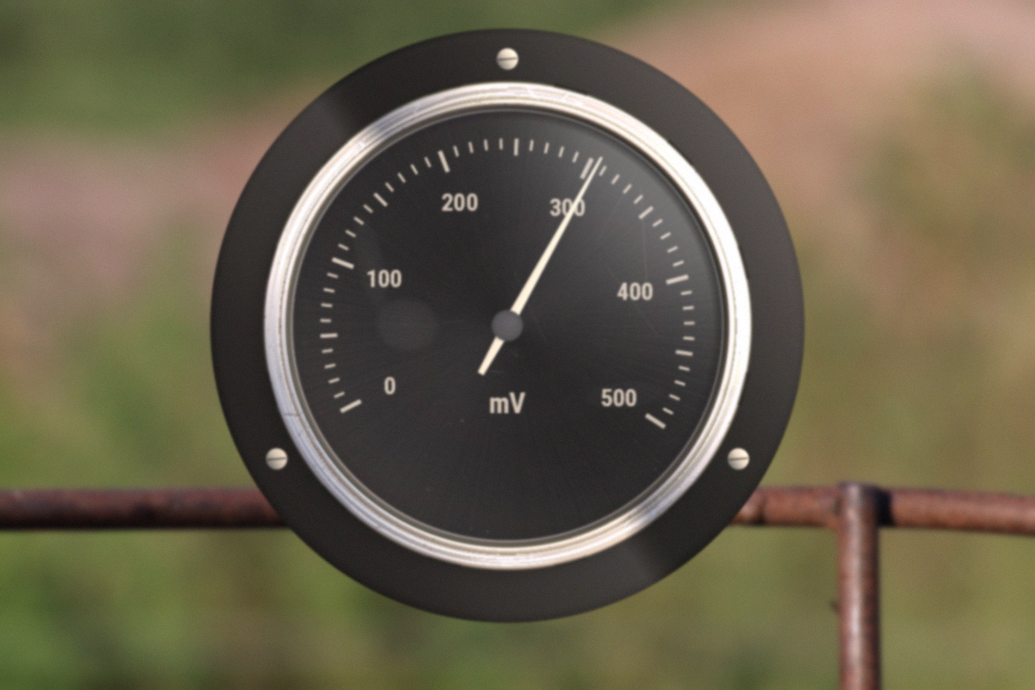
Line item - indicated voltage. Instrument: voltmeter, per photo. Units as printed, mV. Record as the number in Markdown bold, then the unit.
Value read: **305** mV
